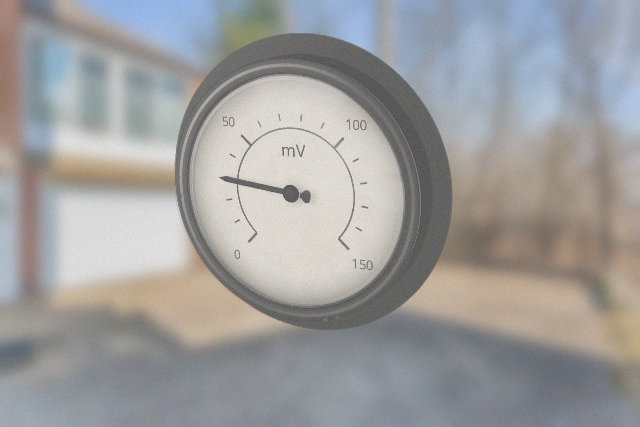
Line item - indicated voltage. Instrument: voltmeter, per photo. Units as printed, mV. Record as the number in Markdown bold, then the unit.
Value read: **30** mV
